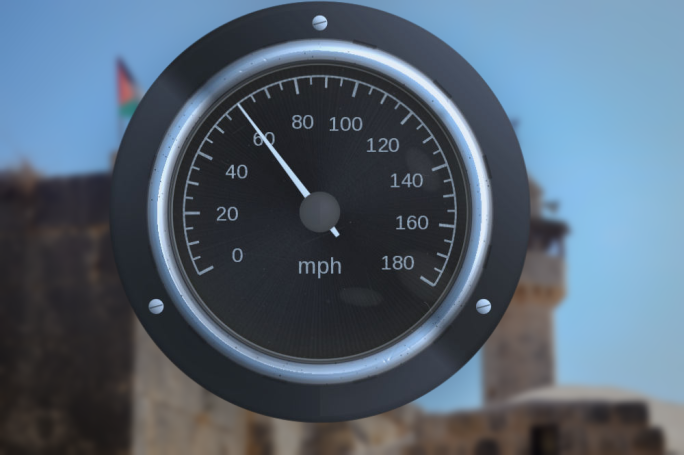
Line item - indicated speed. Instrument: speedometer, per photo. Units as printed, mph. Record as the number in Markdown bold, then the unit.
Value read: **60** mph
